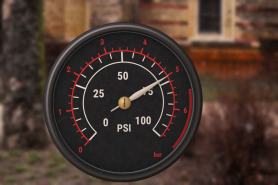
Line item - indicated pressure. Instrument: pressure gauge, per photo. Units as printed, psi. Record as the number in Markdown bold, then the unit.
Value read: **72.5** psi
